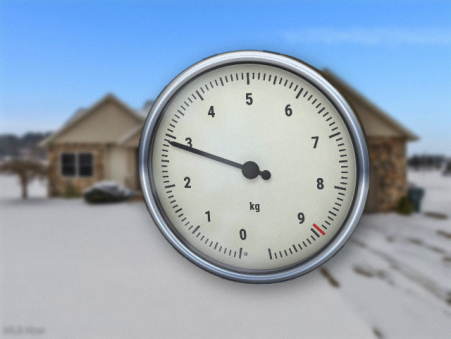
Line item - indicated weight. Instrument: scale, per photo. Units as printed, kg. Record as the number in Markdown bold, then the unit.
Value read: **2.9** kg
